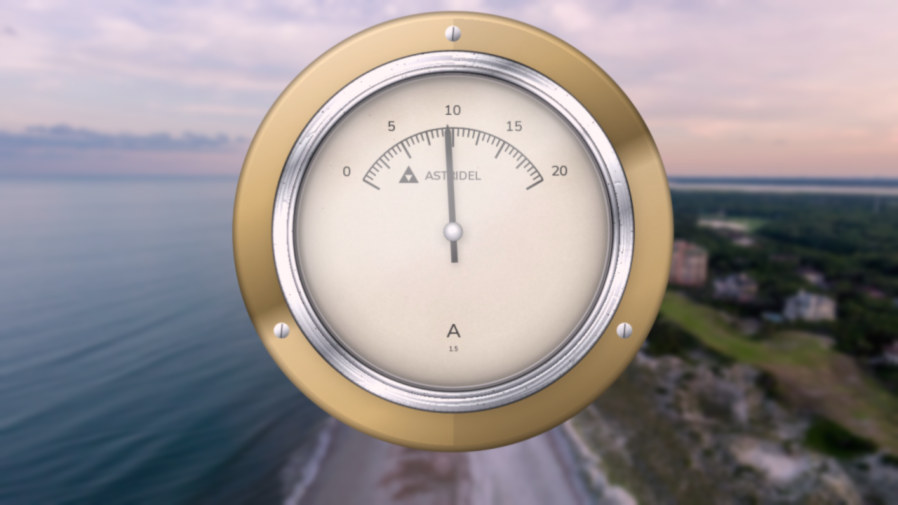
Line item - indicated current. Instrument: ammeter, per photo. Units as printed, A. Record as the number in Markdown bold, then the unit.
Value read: **9.5** A
